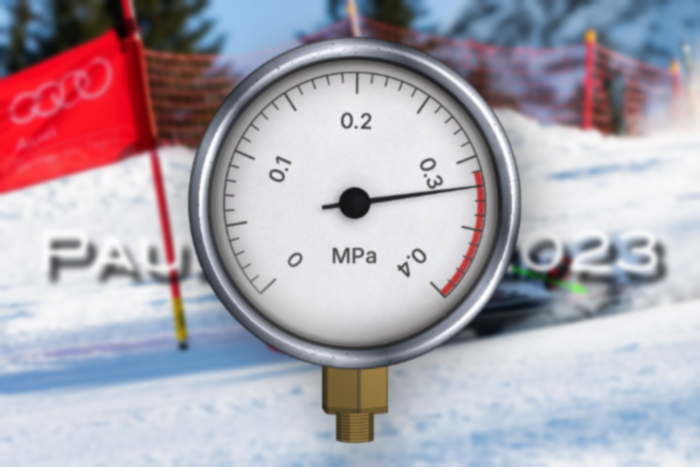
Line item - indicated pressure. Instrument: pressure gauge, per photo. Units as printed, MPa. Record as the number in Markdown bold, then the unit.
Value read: **0.32** MPa
